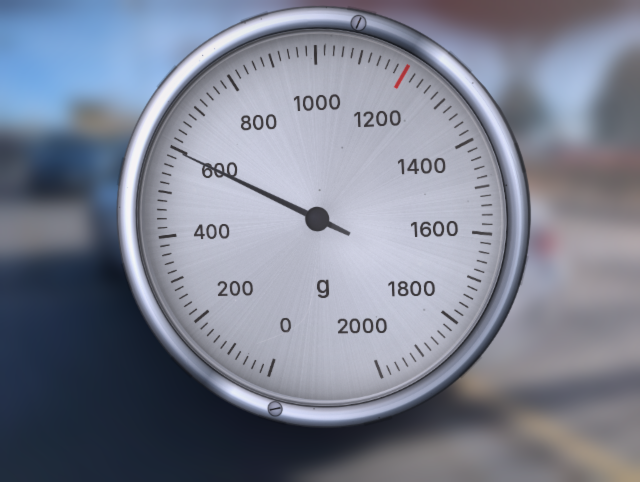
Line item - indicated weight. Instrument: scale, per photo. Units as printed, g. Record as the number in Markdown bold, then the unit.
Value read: **600** g
